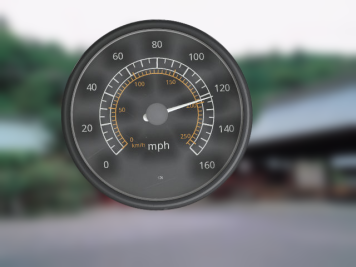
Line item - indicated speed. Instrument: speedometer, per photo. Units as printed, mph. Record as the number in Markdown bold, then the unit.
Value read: **122.5** mph
